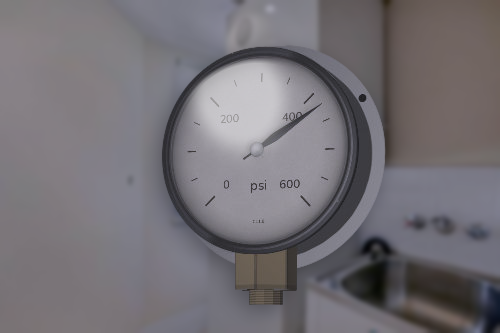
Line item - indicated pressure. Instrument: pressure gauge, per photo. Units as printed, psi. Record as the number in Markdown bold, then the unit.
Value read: **425** psi
